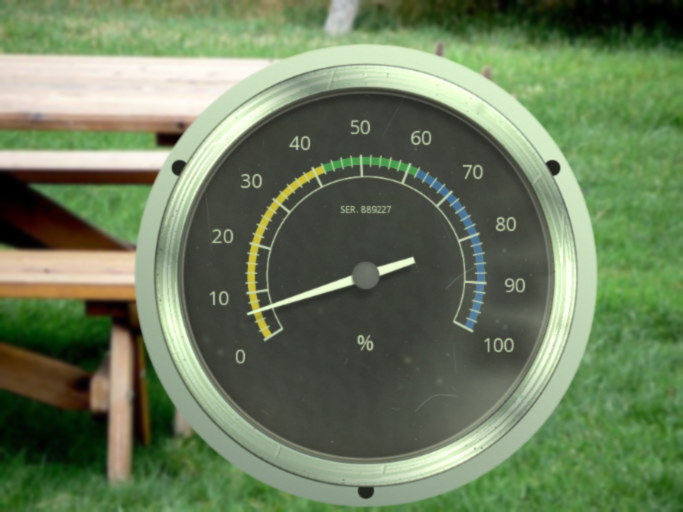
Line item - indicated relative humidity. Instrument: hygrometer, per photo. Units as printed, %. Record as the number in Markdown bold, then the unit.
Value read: **6** %
